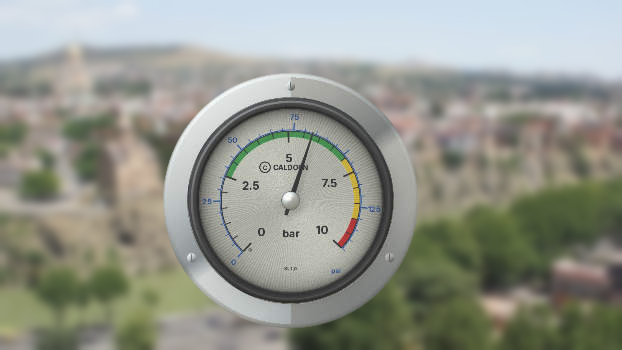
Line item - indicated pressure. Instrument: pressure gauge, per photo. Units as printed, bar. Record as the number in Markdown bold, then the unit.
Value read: **5.75** bar
